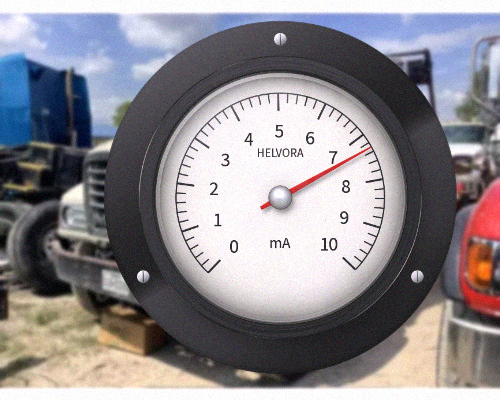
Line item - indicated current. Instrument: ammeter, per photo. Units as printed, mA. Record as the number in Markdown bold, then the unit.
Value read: **7.3** mA
